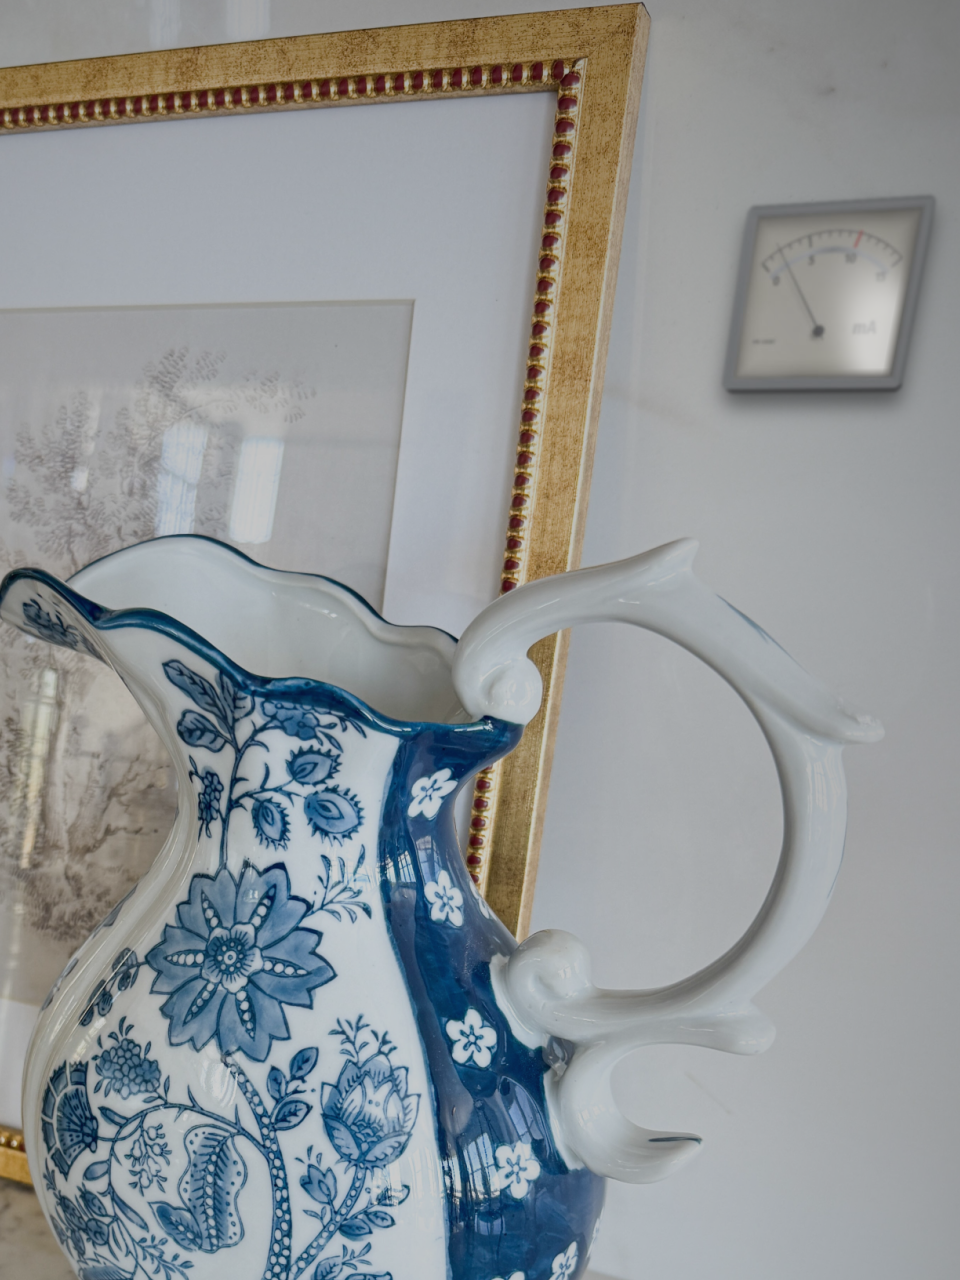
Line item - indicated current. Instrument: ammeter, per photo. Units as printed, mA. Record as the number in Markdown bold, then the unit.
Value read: **2** mA
